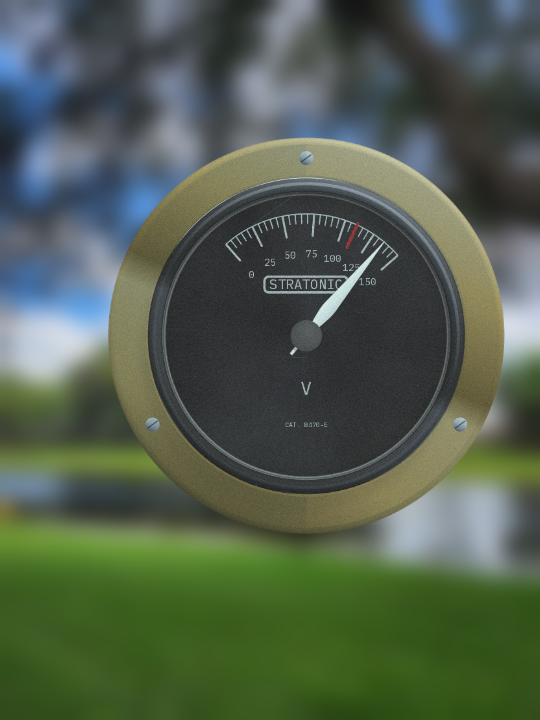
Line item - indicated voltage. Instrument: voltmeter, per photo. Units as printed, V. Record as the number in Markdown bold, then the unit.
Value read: **135** V
